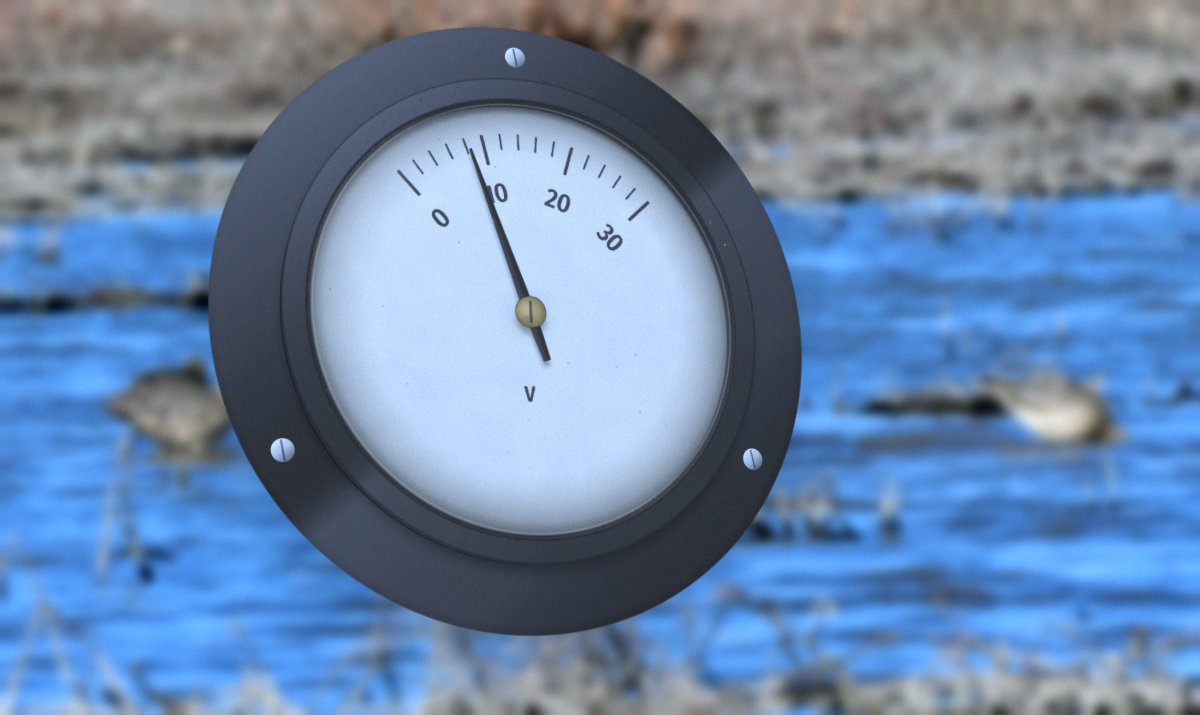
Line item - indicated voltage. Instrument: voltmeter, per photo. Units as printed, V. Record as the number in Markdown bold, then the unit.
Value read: **8** V
